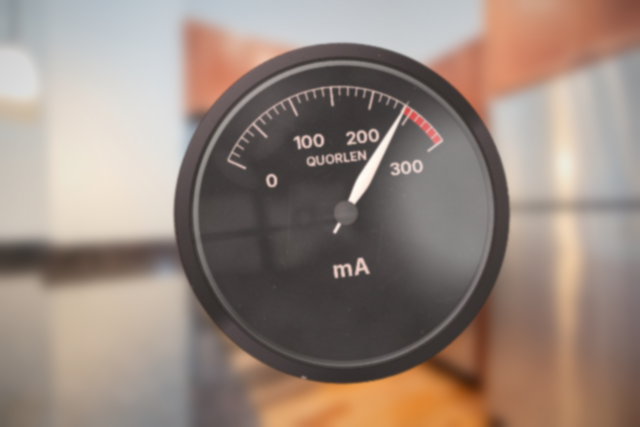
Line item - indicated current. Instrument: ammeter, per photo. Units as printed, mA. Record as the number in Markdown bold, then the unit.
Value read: **240** mA
